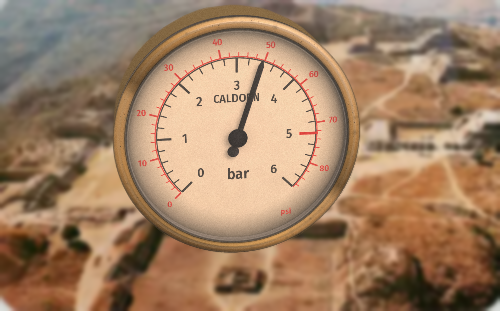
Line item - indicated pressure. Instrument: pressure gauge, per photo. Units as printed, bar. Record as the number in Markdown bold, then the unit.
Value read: **3.4** bar
